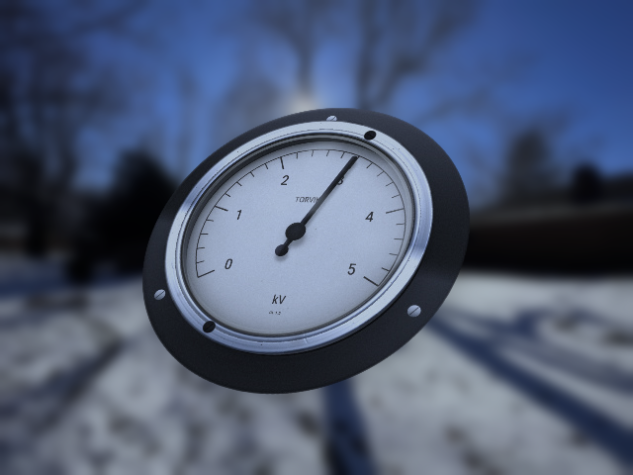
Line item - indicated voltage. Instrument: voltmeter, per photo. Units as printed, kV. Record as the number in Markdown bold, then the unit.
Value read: **3** kV
